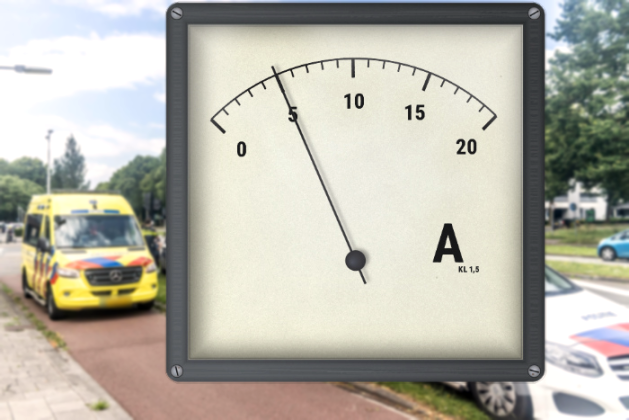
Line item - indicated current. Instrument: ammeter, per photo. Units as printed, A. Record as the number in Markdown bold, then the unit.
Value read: **5** A
